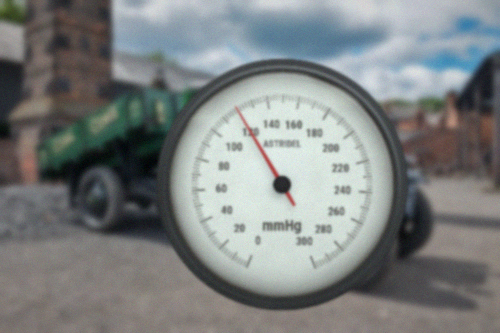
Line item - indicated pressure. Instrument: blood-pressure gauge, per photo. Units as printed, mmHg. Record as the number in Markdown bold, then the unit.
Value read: **120** mmHg
